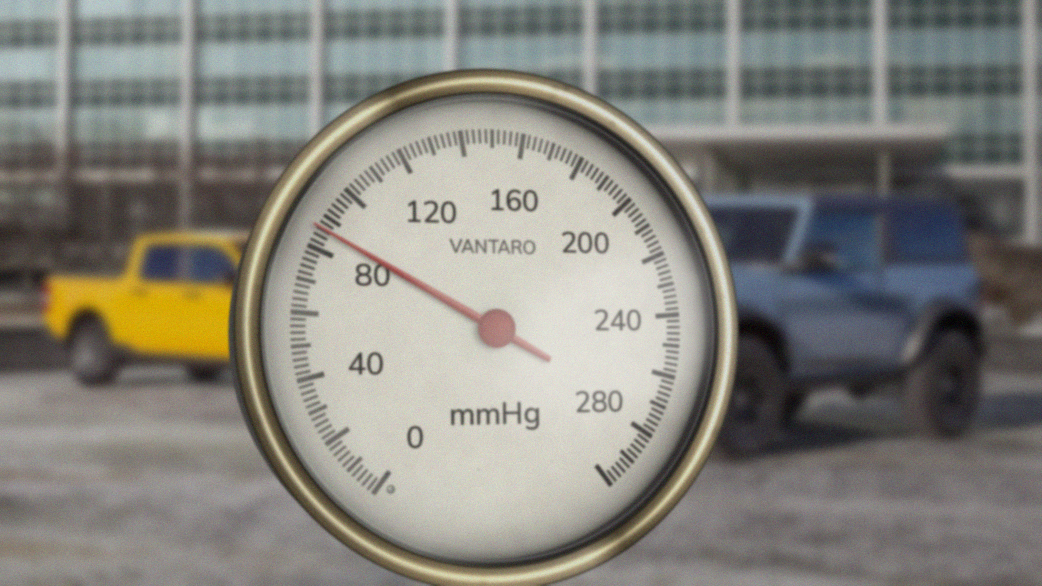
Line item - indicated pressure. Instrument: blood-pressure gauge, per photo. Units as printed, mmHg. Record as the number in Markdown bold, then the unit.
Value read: **86** mmHg
